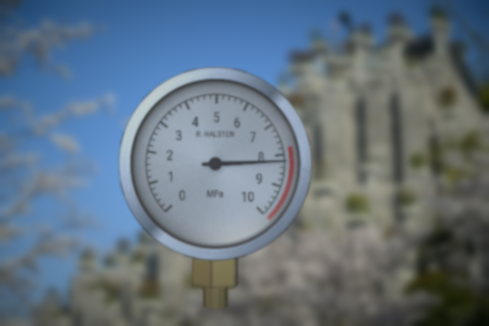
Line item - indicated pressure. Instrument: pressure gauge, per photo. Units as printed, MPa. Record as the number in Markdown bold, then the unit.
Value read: **8.2** MPa
